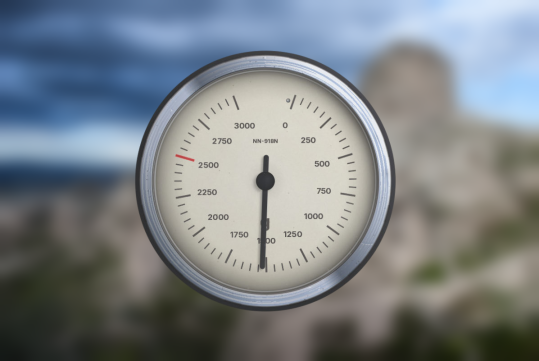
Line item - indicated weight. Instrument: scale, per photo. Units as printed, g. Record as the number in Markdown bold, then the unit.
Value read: **1525** g
